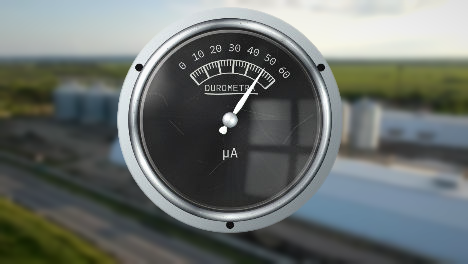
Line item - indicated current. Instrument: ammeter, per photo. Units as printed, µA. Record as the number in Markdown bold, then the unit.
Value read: **50** µA
